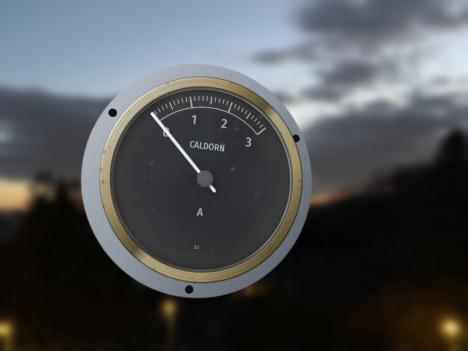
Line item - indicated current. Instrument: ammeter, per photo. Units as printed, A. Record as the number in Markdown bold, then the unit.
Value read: **0** A
